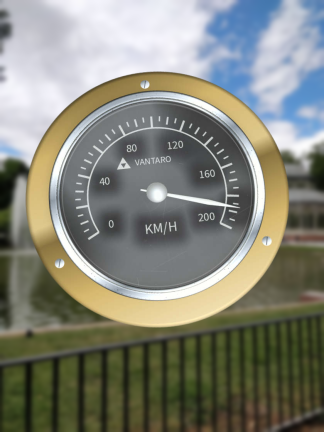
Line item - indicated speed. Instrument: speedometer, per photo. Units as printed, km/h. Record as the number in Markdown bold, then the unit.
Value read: **187.5** km/h
